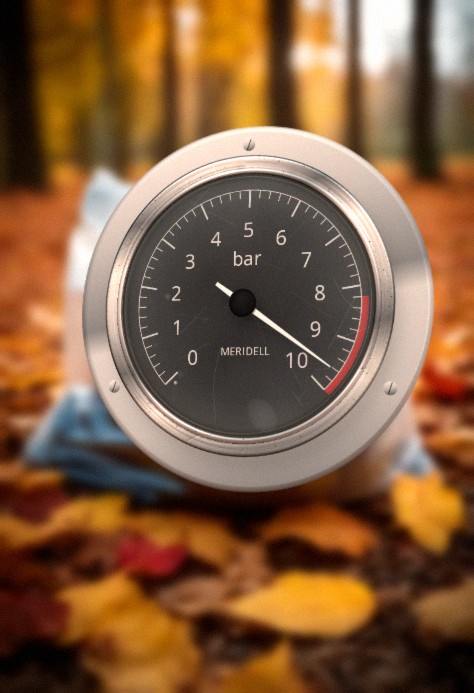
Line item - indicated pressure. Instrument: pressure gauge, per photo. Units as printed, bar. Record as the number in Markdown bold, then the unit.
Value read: **9.6** bar
